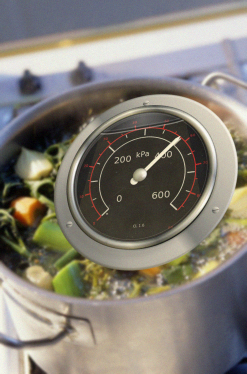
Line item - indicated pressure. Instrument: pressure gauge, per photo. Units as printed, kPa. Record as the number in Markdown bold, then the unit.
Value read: **400** kPa
